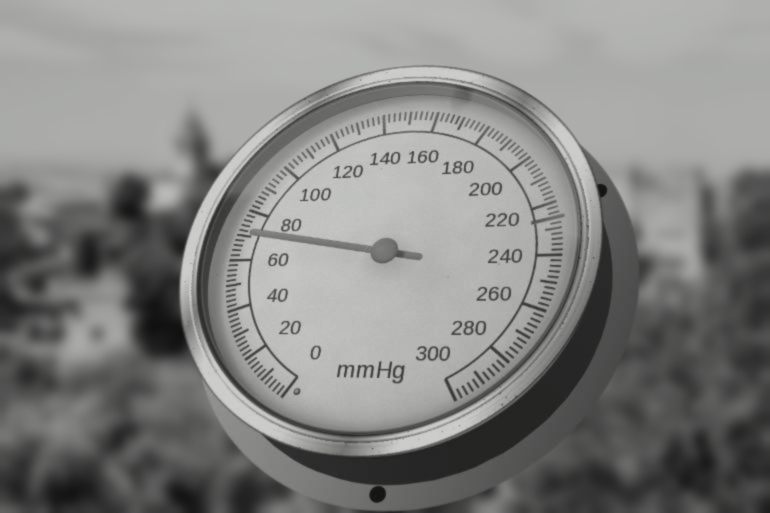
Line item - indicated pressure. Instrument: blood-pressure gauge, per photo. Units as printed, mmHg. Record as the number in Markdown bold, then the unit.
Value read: **70** mmHg
